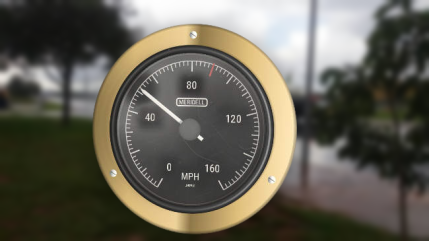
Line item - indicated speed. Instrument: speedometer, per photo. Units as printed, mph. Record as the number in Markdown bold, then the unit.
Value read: **52** mph
